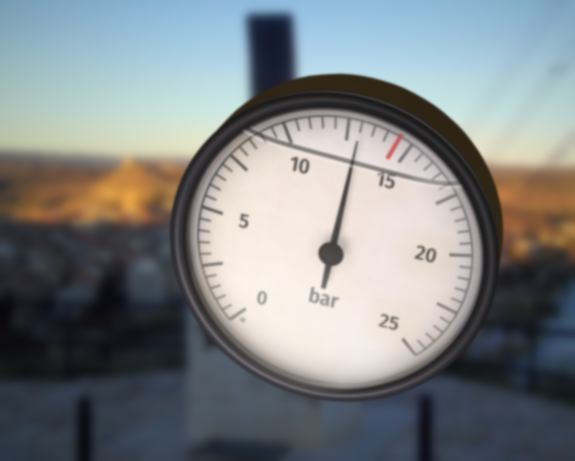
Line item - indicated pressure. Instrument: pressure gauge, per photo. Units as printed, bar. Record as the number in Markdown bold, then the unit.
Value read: **13** bar
